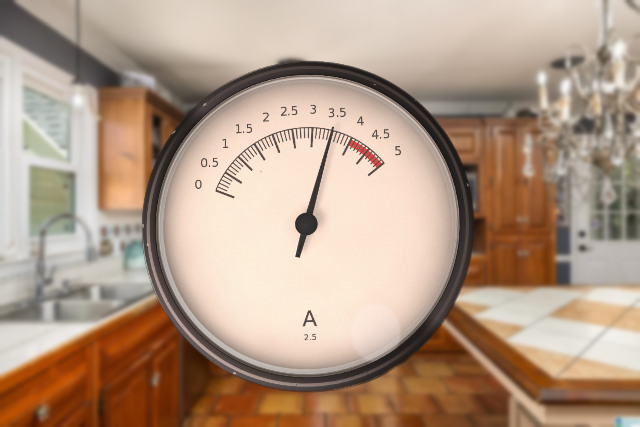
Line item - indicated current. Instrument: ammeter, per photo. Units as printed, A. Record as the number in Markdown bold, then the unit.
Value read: **3.5** A
